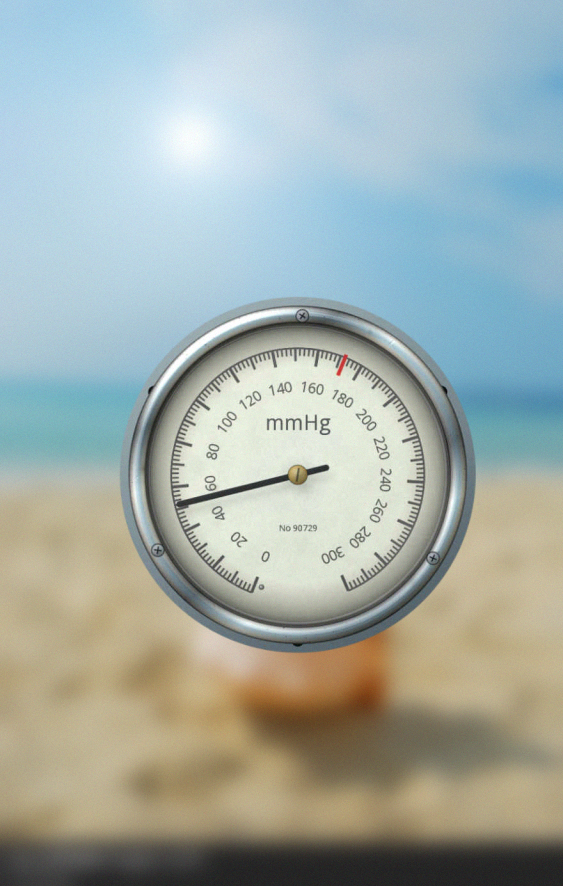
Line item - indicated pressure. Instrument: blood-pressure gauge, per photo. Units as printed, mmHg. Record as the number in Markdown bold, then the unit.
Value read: **52** mmHg
